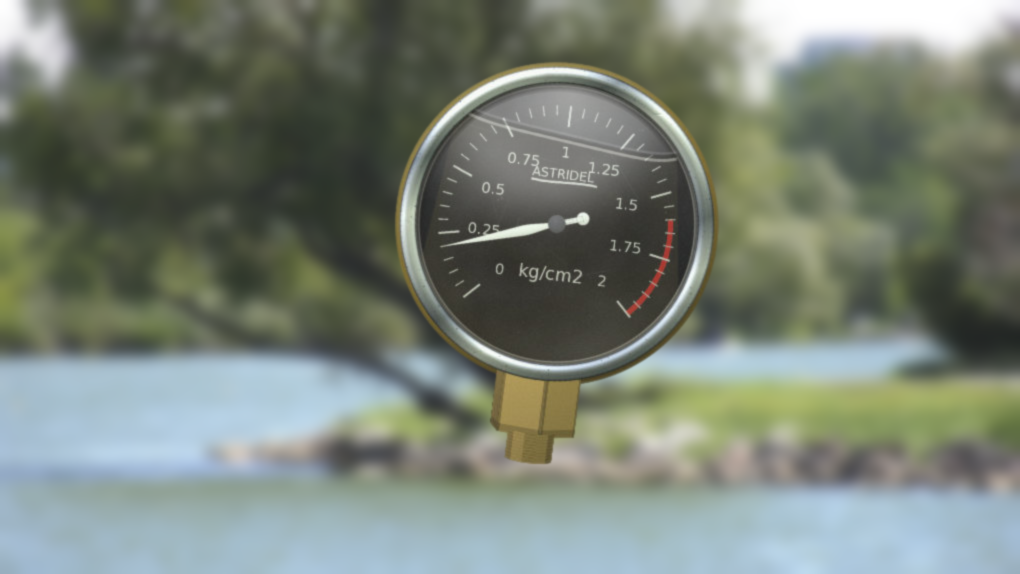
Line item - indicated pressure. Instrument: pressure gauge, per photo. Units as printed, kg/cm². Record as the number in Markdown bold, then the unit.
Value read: **0.2** kg/cm²
